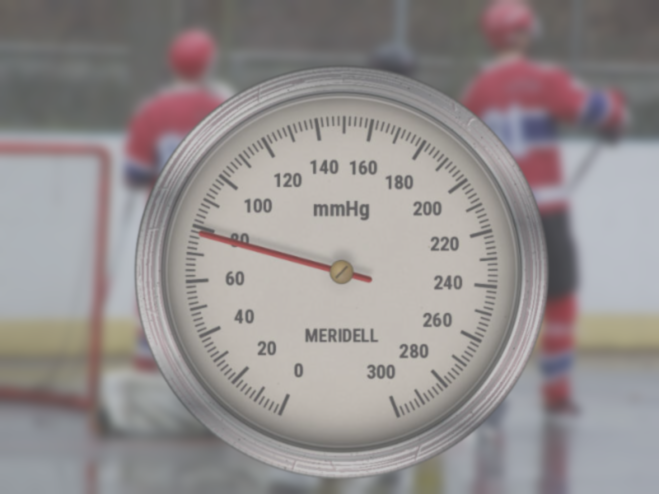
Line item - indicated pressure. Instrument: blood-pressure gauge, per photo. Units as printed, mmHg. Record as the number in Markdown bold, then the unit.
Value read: **78** mmHg
